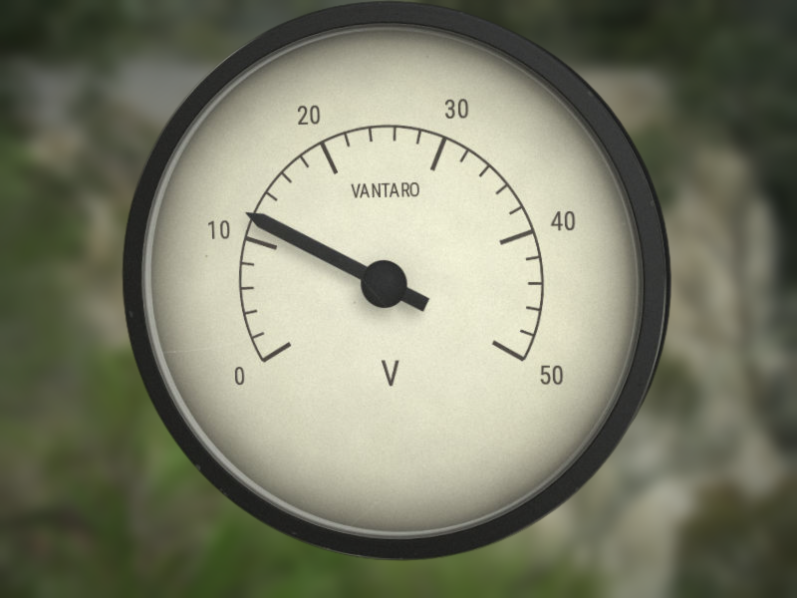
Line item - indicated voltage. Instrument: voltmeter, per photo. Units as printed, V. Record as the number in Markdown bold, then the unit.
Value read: **12** V
